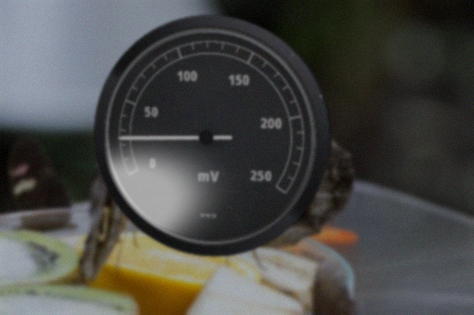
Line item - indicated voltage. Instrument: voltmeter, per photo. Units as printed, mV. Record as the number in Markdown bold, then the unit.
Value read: **25** mV
